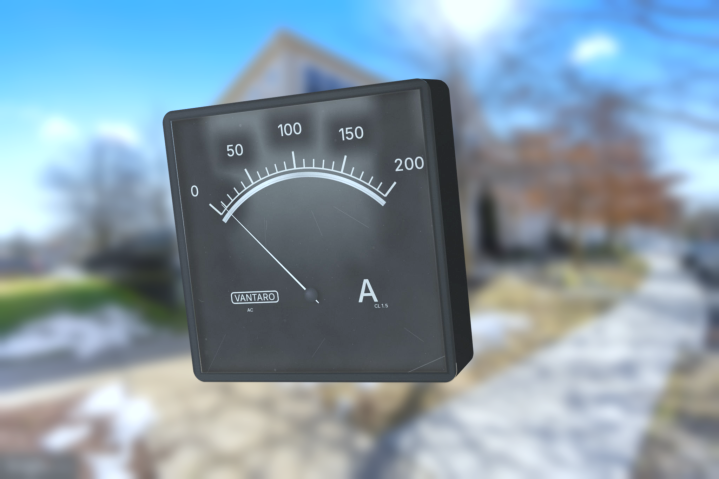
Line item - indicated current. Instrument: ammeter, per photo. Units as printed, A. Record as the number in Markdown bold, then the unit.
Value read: **10** A
